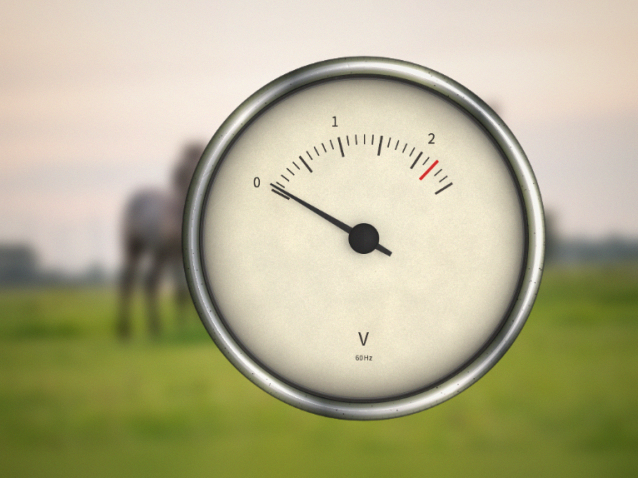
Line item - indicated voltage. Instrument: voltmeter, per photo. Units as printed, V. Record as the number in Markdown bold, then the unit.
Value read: **0.05** V
